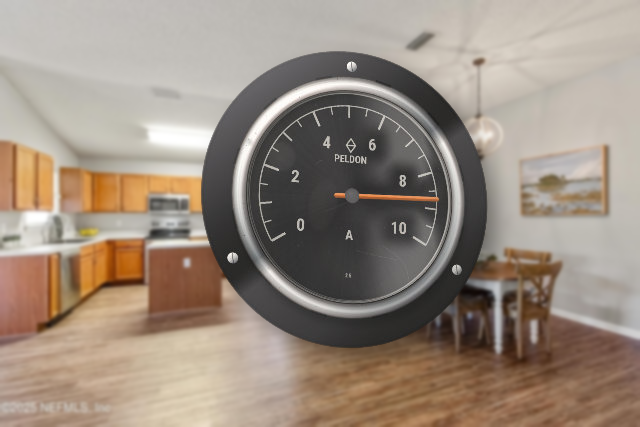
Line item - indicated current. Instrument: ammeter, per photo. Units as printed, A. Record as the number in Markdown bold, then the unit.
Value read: **8.75** A
